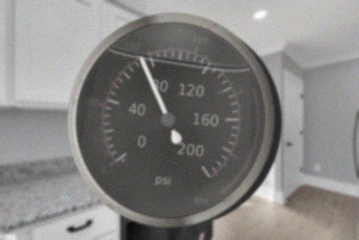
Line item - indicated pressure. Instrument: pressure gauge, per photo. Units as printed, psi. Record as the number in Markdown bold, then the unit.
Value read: **75** psi
